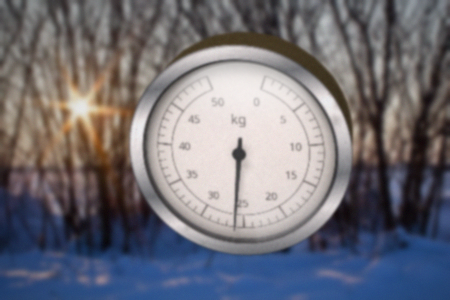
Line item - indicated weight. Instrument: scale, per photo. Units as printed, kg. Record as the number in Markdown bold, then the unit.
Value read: **26** kg
